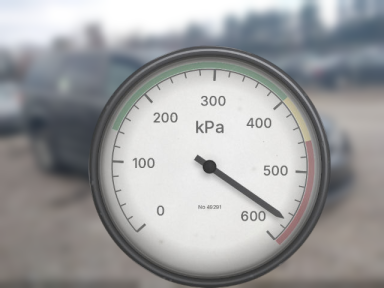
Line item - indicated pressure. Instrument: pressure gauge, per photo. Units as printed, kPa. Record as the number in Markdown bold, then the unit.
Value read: **570** kPa
